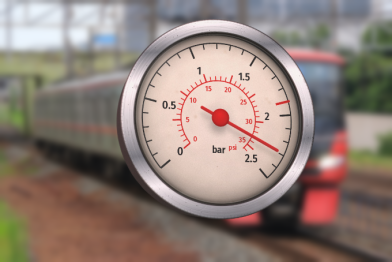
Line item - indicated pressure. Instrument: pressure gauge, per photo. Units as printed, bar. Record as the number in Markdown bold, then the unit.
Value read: **2.3** bar
